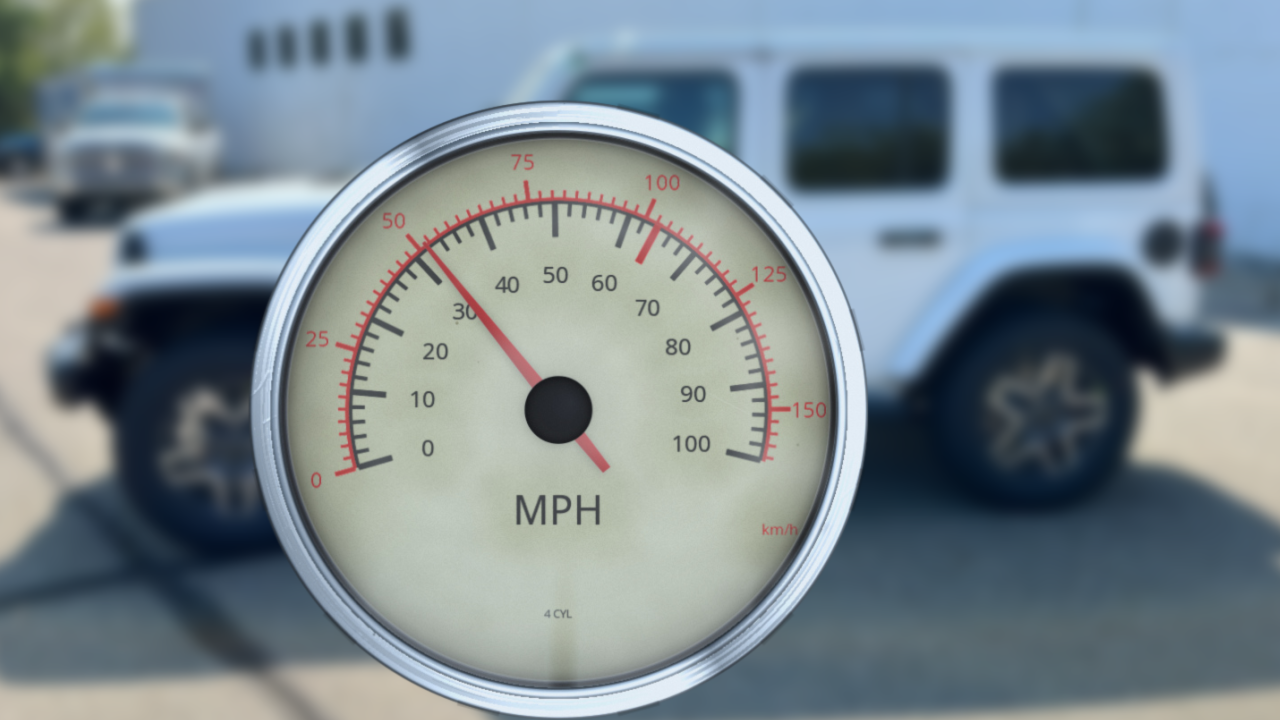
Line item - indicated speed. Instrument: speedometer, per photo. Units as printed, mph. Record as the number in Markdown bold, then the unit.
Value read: **32** mph
